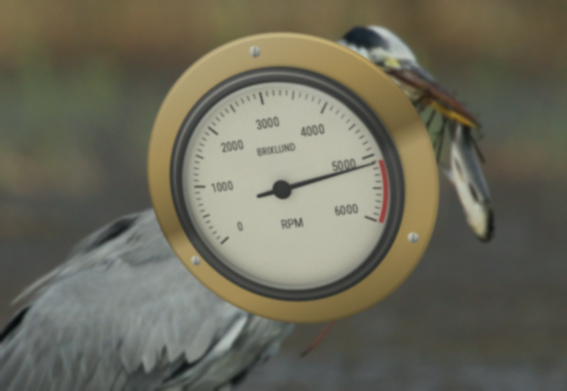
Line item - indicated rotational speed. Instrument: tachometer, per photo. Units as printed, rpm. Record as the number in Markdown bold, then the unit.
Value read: **5100** rpm
